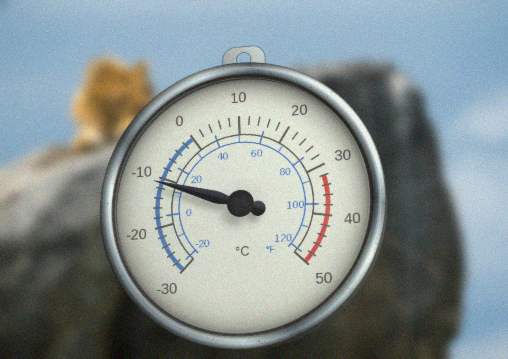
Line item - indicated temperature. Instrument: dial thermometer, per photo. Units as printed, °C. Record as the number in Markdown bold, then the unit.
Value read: **-11** °C
